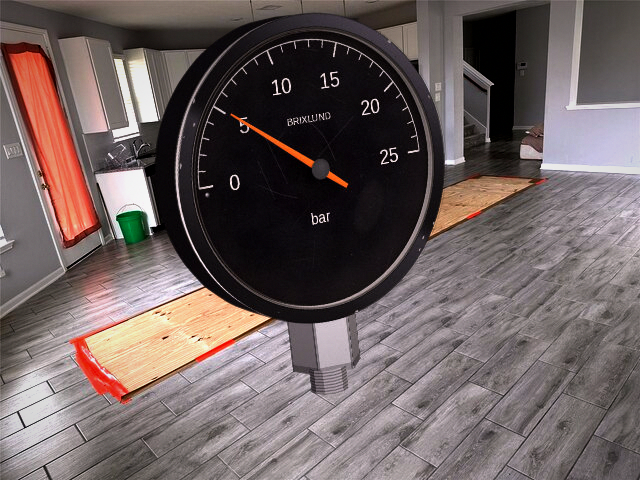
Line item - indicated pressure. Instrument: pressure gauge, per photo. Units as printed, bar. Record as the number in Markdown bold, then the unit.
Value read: **5** bar
